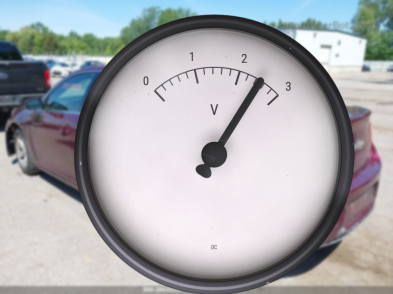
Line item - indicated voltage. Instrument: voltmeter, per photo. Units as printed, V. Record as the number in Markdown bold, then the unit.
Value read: **2.5** V
